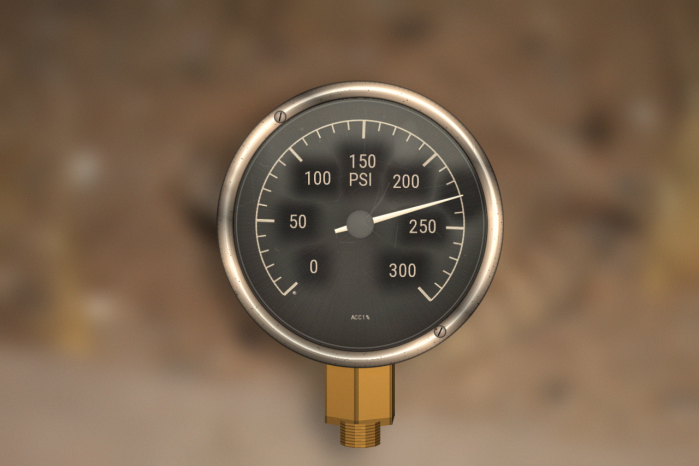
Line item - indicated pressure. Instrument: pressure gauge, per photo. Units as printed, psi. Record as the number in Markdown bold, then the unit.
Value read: **230** psi
